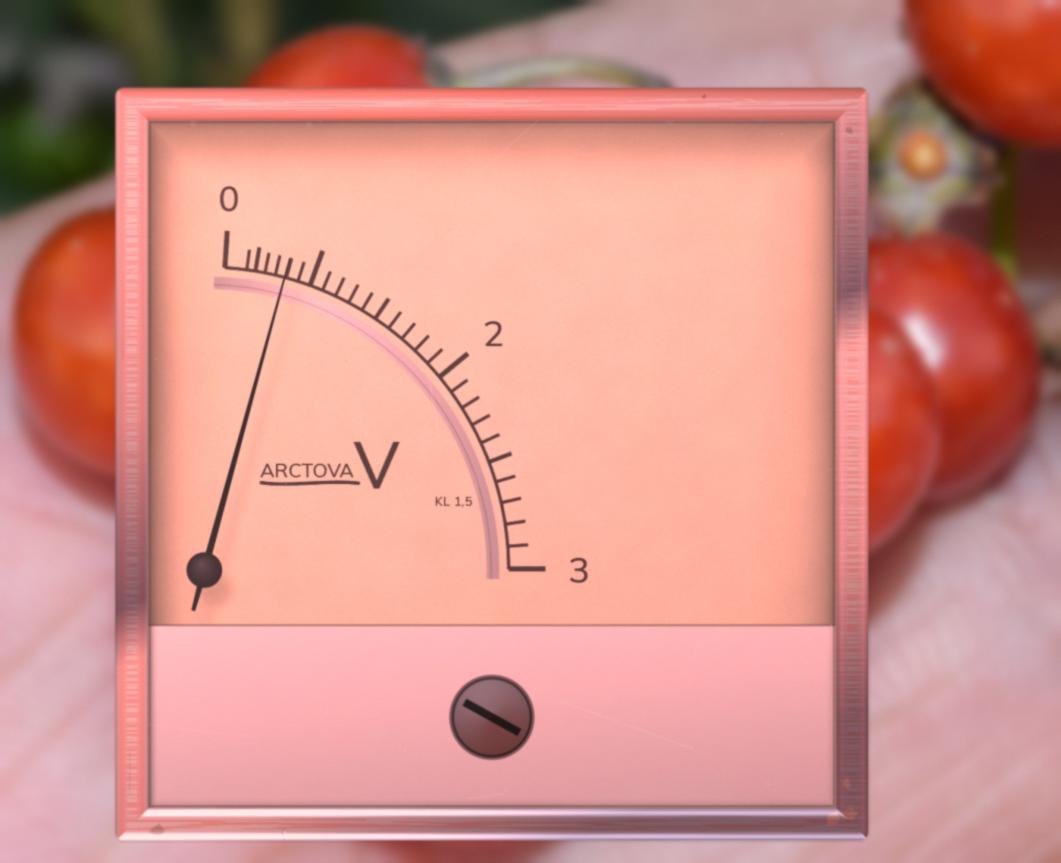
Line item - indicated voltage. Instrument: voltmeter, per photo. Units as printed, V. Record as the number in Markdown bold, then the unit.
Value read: **0.8** V
